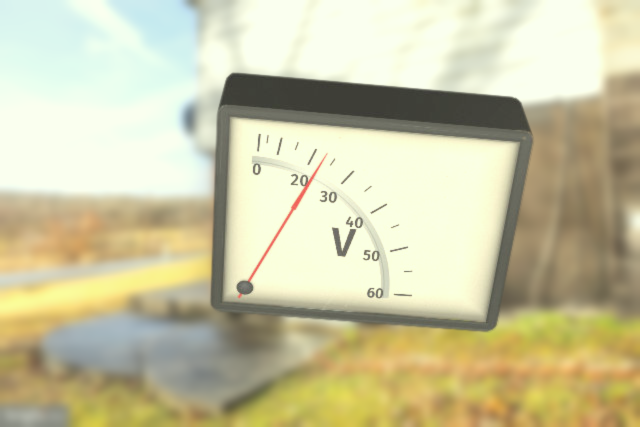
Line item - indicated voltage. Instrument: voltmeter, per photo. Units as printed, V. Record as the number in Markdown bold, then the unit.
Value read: **22.5** V
